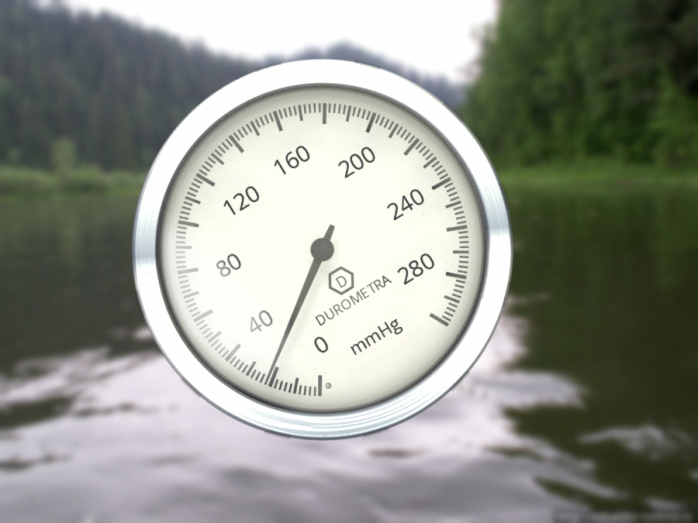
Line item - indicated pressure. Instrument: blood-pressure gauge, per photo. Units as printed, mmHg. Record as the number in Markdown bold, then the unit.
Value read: **22** mmHg
